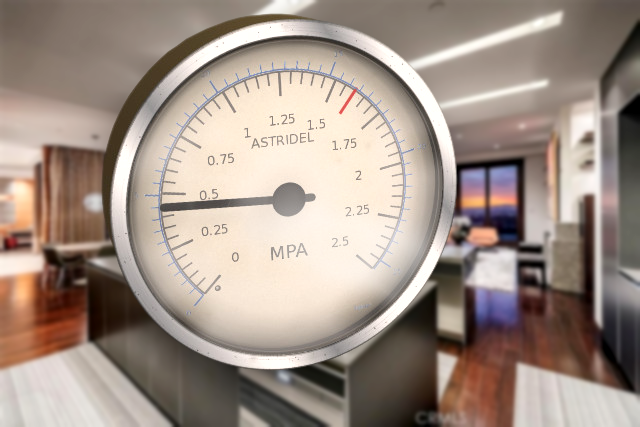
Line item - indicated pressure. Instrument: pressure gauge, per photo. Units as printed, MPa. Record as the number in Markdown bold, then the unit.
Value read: **0.45** MPa
